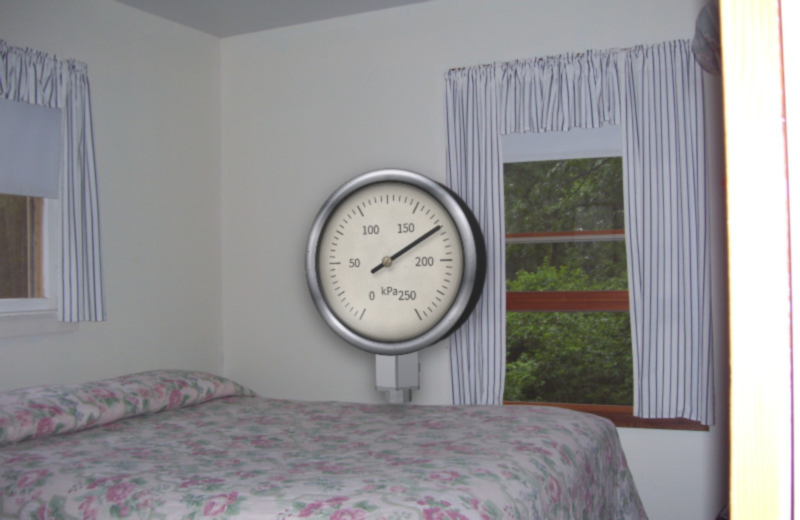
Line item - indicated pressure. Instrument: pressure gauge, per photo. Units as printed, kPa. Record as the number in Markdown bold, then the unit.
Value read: **175** kPa
